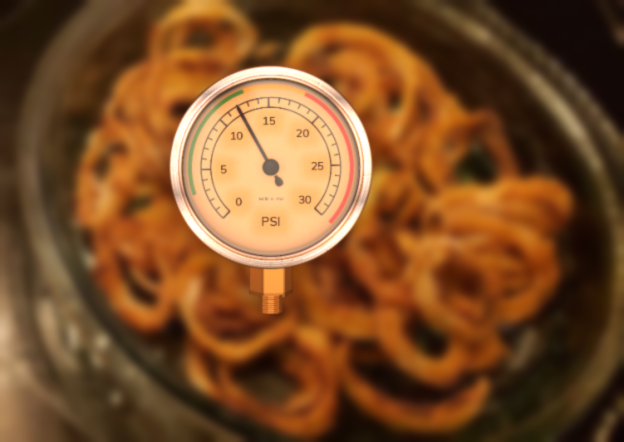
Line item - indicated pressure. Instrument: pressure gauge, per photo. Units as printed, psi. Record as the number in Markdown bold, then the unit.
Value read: **12** psi
